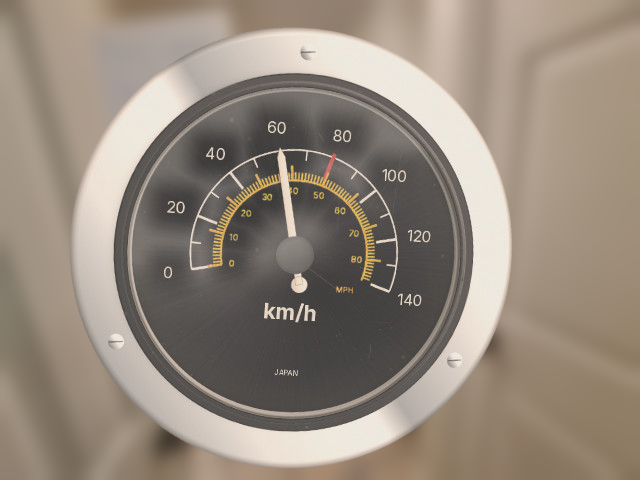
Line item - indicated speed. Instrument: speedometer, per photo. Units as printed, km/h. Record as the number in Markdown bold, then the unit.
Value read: **60** km/h
